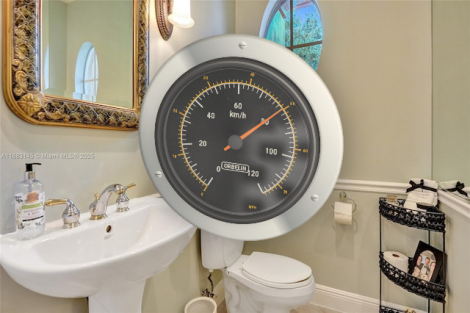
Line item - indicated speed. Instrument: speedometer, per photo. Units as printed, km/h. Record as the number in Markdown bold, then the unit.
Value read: **80** km/h
